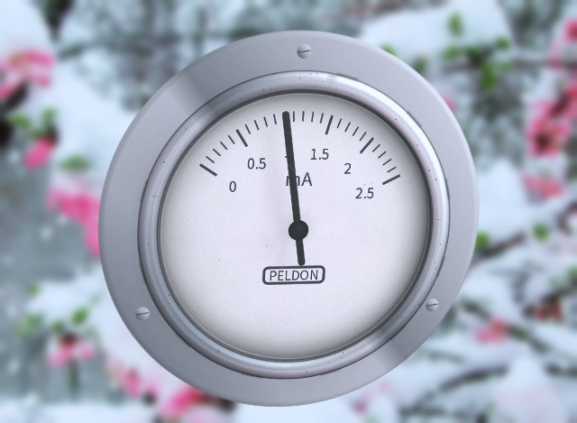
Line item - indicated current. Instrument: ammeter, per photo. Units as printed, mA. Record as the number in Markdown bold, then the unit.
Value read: **1** mA
